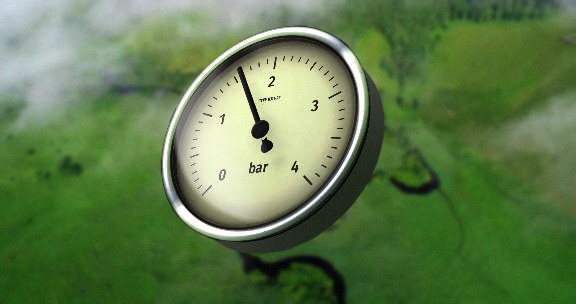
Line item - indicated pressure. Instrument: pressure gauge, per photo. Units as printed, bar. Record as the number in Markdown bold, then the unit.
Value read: **1.6** bar
